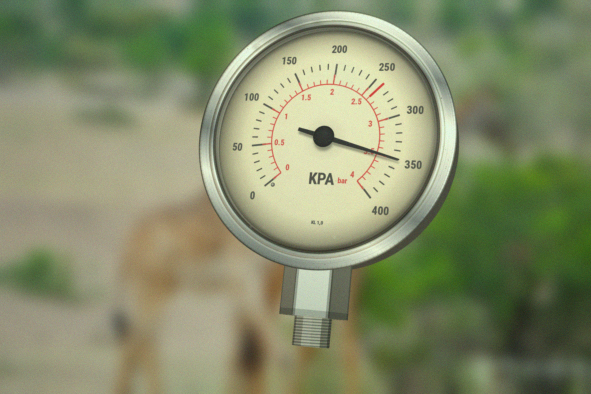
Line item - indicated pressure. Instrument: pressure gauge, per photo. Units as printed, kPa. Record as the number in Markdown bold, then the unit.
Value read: **350** kPa
